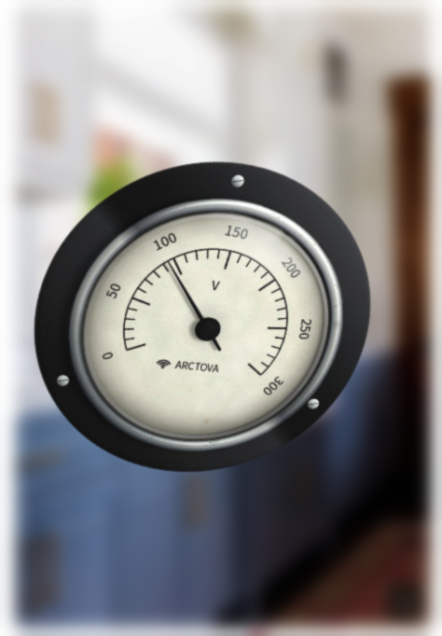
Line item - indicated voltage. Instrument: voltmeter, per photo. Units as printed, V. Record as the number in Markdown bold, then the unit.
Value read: **95** V
